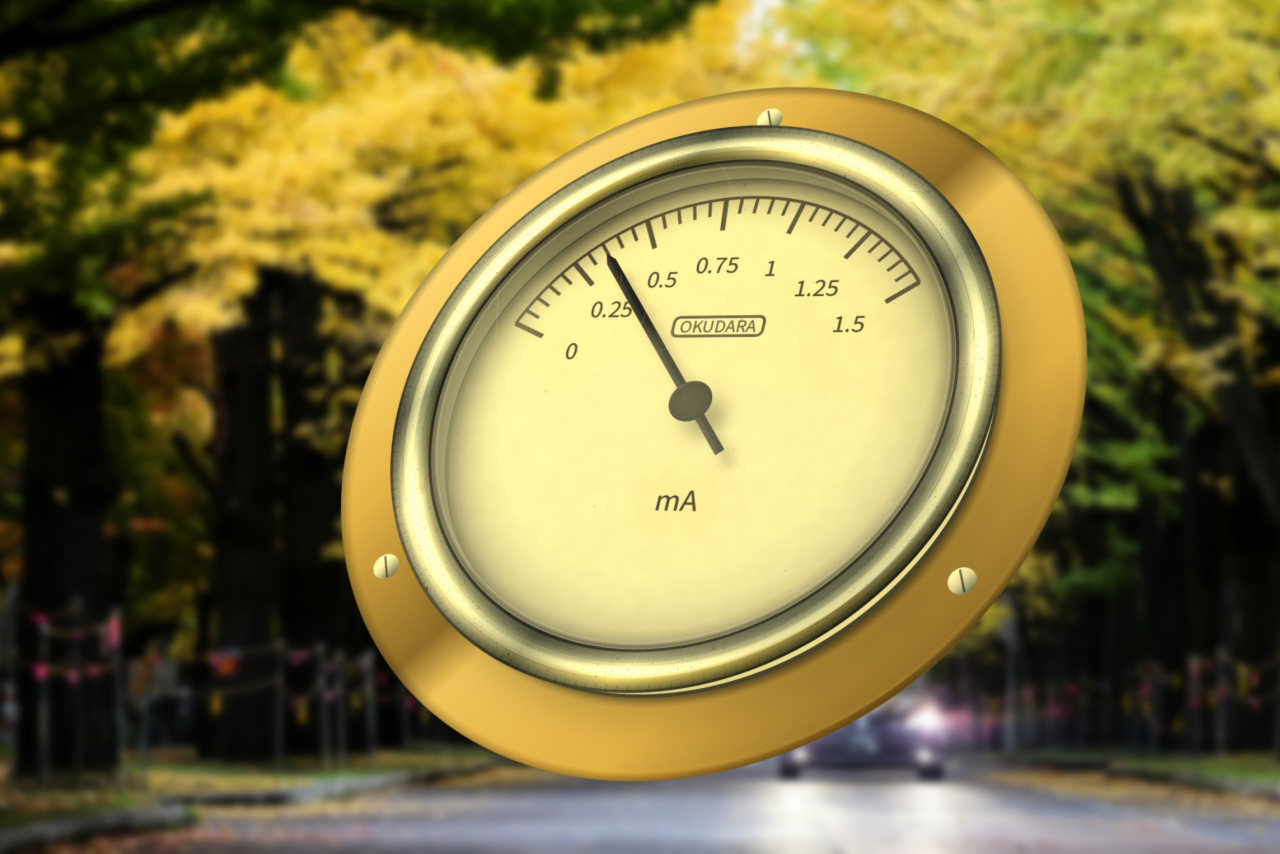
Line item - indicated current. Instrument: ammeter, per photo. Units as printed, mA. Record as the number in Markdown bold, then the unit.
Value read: **0.35** mA
